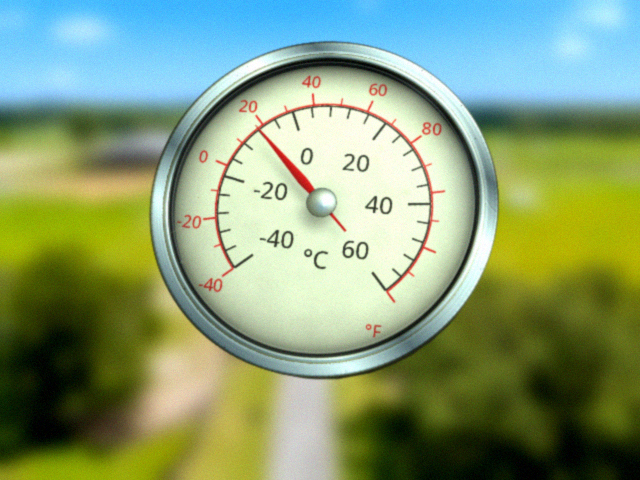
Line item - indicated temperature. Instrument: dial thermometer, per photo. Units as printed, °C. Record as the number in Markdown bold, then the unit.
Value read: **-8** °C
